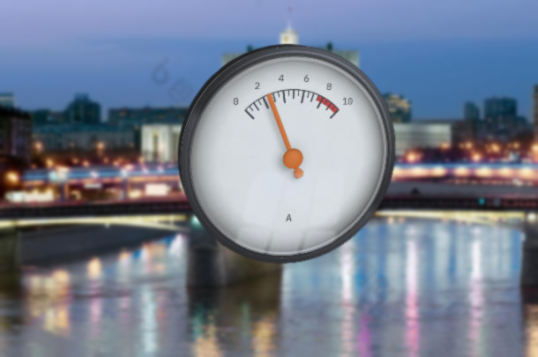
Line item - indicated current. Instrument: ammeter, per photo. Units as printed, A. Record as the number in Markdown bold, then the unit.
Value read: **2.5** A
